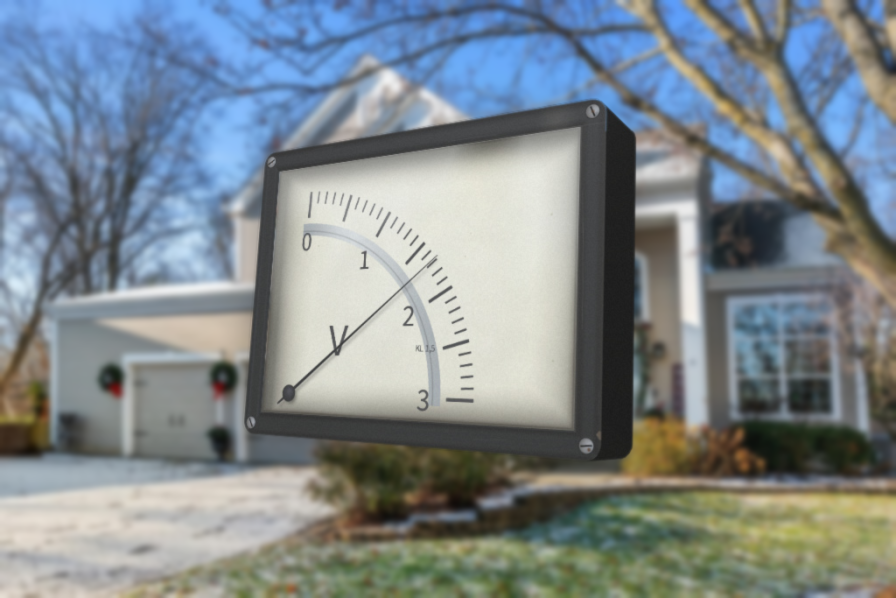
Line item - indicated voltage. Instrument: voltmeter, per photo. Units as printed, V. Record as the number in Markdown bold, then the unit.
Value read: **1.7** V
